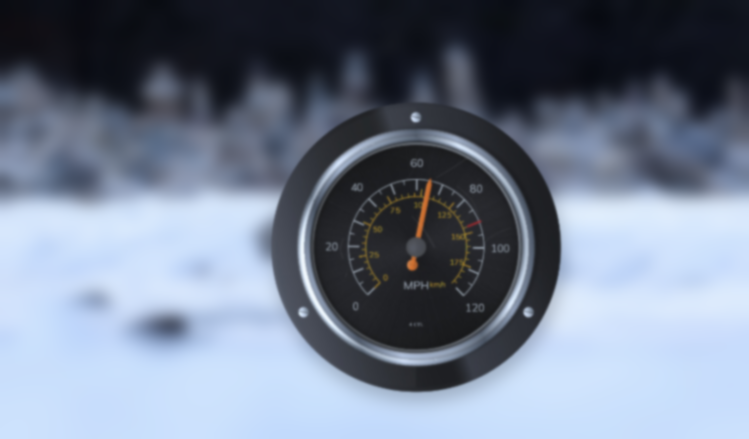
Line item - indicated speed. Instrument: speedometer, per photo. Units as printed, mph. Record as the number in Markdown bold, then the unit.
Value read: **65** mph
